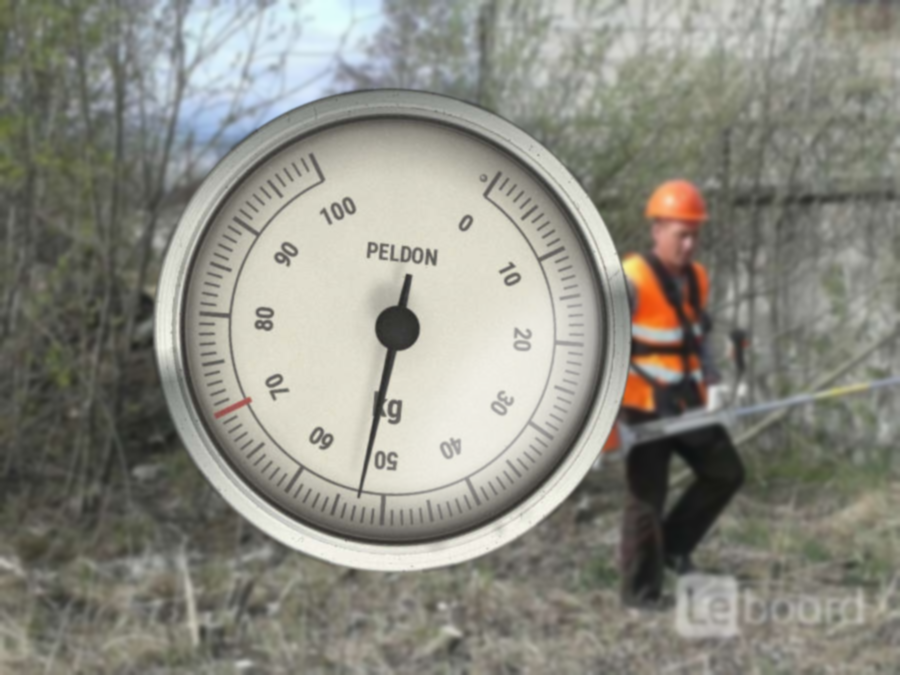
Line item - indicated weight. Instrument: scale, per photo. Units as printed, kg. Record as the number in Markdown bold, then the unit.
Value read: **53** kg
